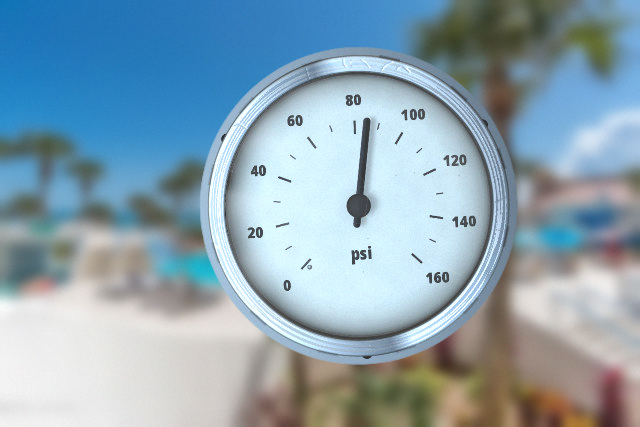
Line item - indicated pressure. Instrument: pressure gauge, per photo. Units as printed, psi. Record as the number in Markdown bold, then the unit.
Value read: **85** psi
